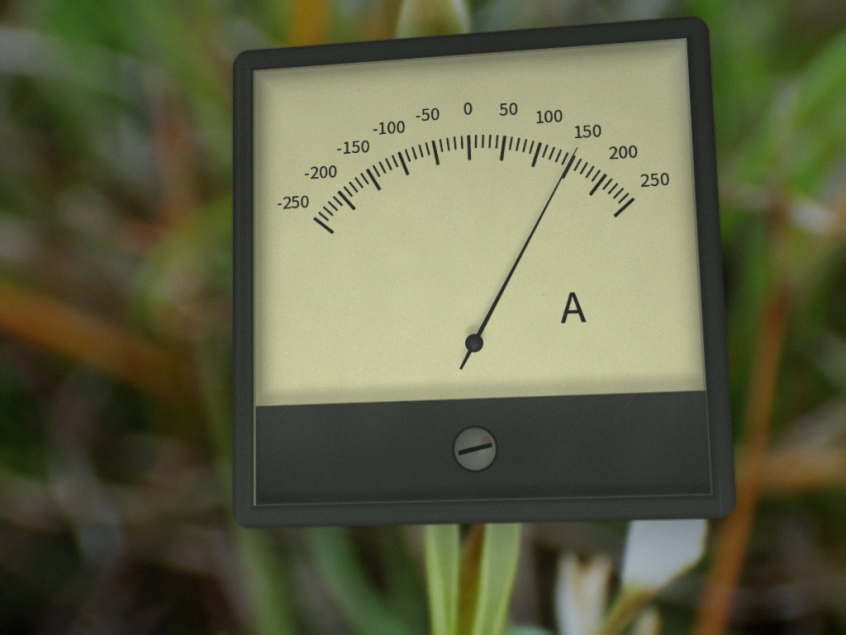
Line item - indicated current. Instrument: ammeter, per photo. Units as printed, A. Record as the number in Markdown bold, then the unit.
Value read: **150** A
